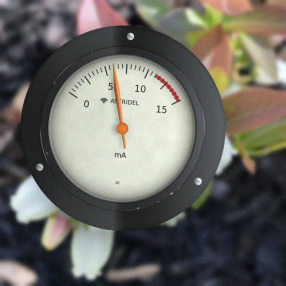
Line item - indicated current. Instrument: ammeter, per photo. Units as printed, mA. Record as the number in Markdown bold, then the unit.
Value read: **6** mA
